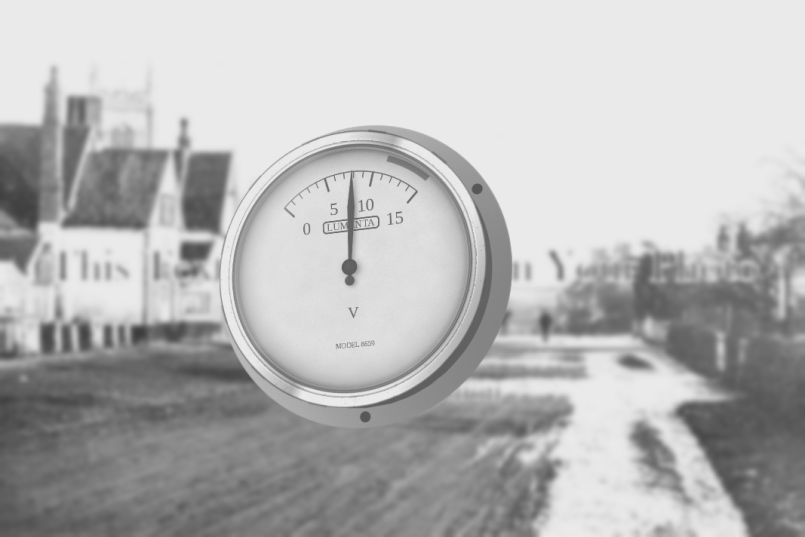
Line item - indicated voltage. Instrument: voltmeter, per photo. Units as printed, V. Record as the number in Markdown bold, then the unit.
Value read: **8** V
